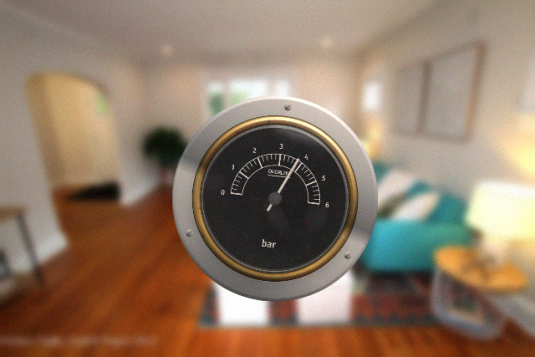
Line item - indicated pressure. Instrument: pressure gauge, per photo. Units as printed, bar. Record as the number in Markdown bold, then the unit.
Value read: **3.8** bar
